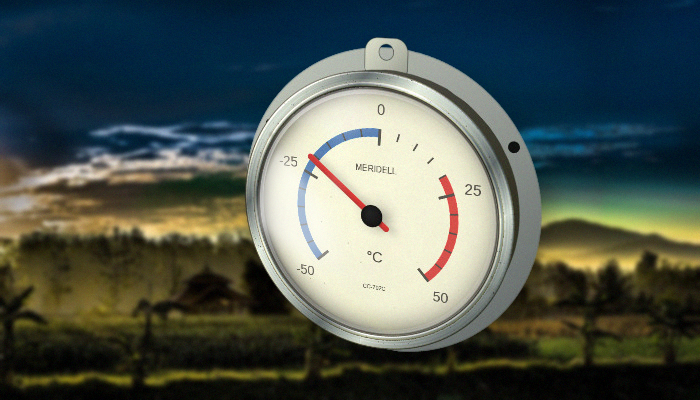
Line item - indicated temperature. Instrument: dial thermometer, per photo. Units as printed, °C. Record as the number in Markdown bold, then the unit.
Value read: **-20** °C
